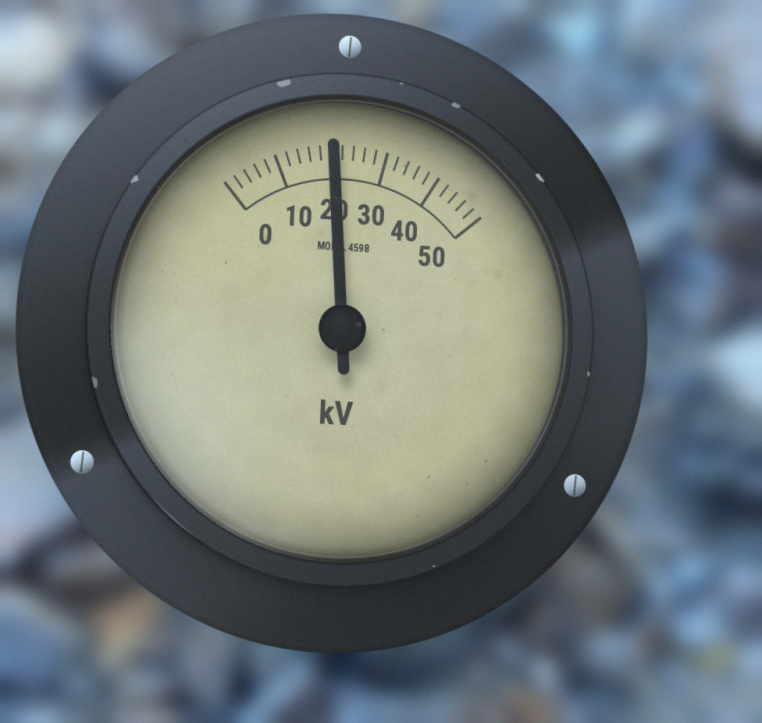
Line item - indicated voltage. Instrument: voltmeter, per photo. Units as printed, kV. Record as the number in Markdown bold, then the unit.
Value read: **20** kV
